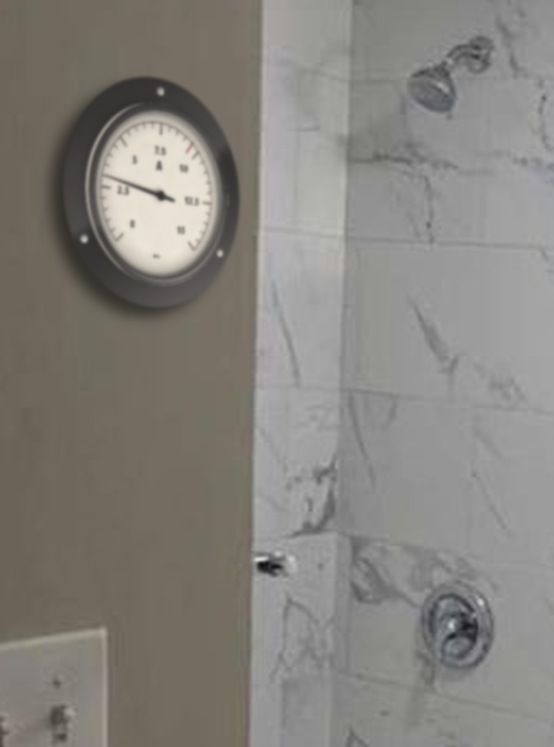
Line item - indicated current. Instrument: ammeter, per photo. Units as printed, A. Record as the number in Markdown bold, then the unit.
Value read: **3** A
